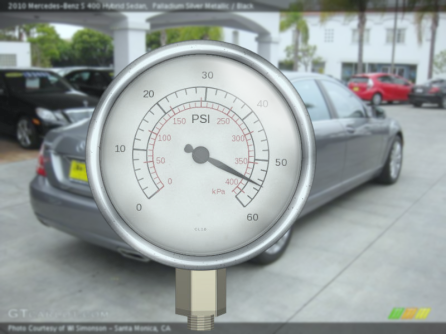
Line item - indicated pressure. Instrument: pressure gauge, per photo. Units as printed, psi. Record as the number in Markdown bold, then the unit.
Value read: **55** psi
